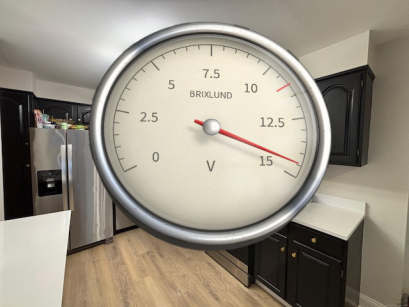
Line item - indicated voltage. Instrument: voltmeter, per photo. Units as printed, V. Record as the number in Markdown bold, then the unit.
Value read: **14.5** V
